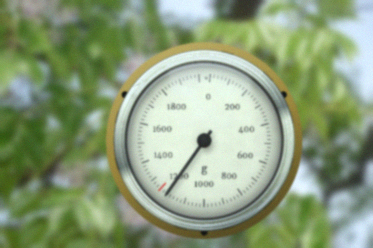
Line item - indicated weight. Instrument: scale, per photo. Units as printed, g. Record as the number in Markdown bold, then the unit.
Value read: **1200** g
